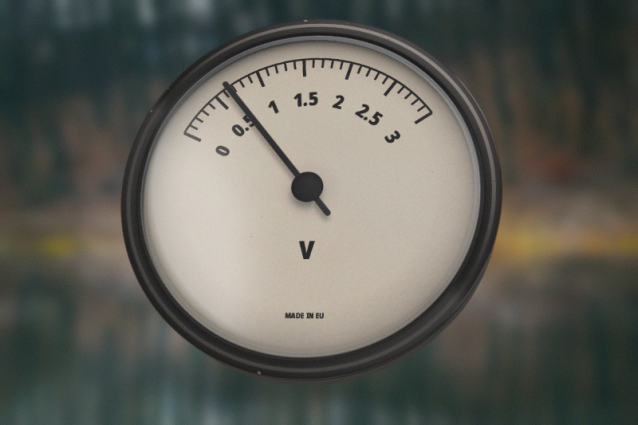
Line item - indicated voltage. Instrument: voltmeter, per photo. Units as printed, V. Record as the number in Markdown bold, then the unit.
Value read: **0.65** V
